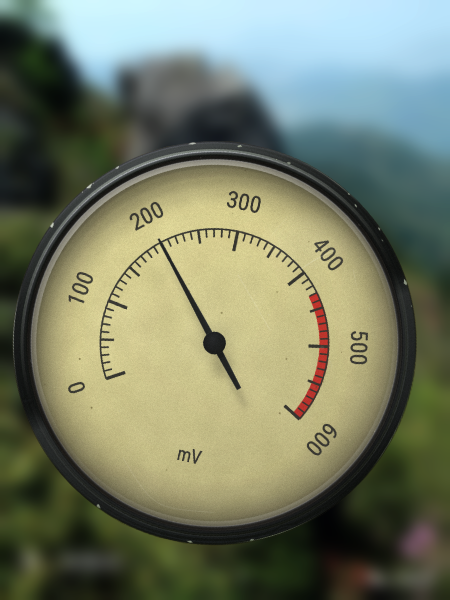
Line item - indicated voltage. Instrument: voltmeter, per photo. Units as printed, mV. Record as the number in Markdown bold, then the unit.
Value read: **200** mV
